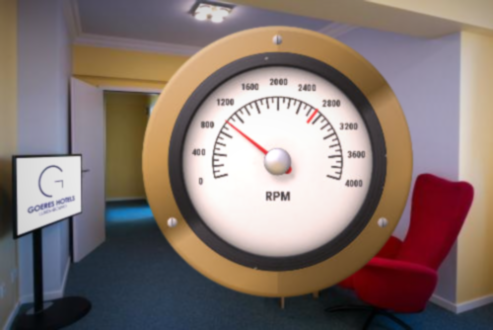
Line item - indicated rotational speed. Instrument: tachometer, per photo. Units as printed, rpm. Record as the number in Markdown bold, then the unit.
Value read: **1000** rpm
